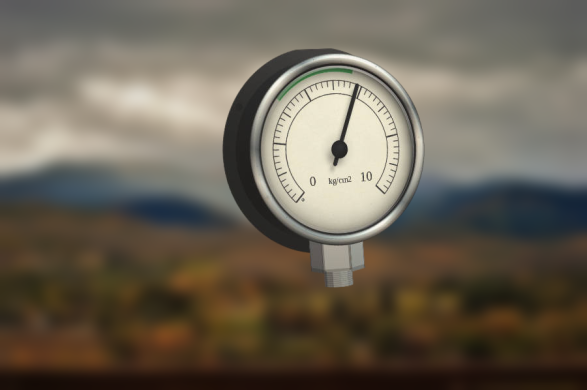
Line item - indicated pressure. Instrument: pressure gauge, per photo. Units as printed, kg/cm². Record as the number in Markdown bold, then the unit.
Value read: **5.8** kg/cm²
